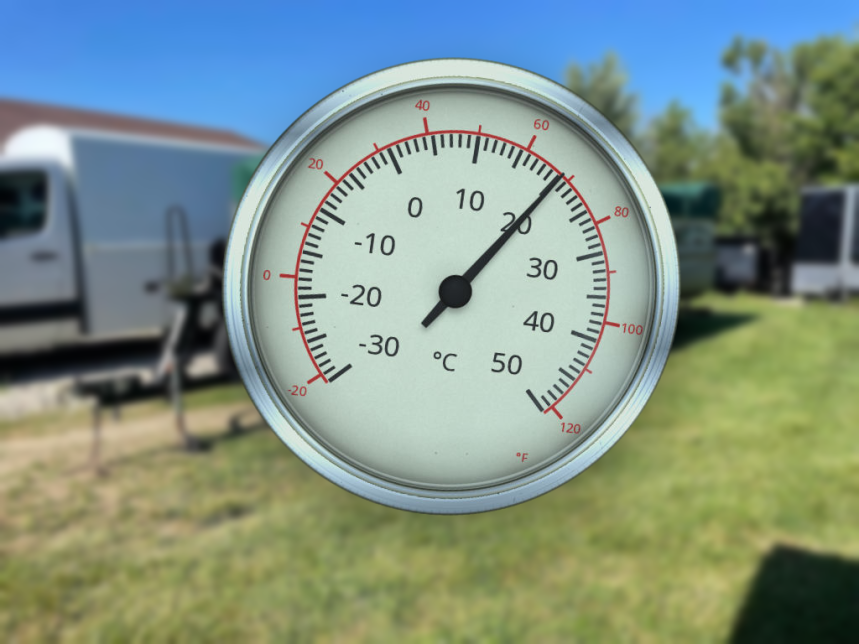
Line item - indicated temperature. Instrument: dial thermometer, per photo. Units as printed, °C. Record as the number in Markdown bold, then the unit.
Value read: **20** °C
